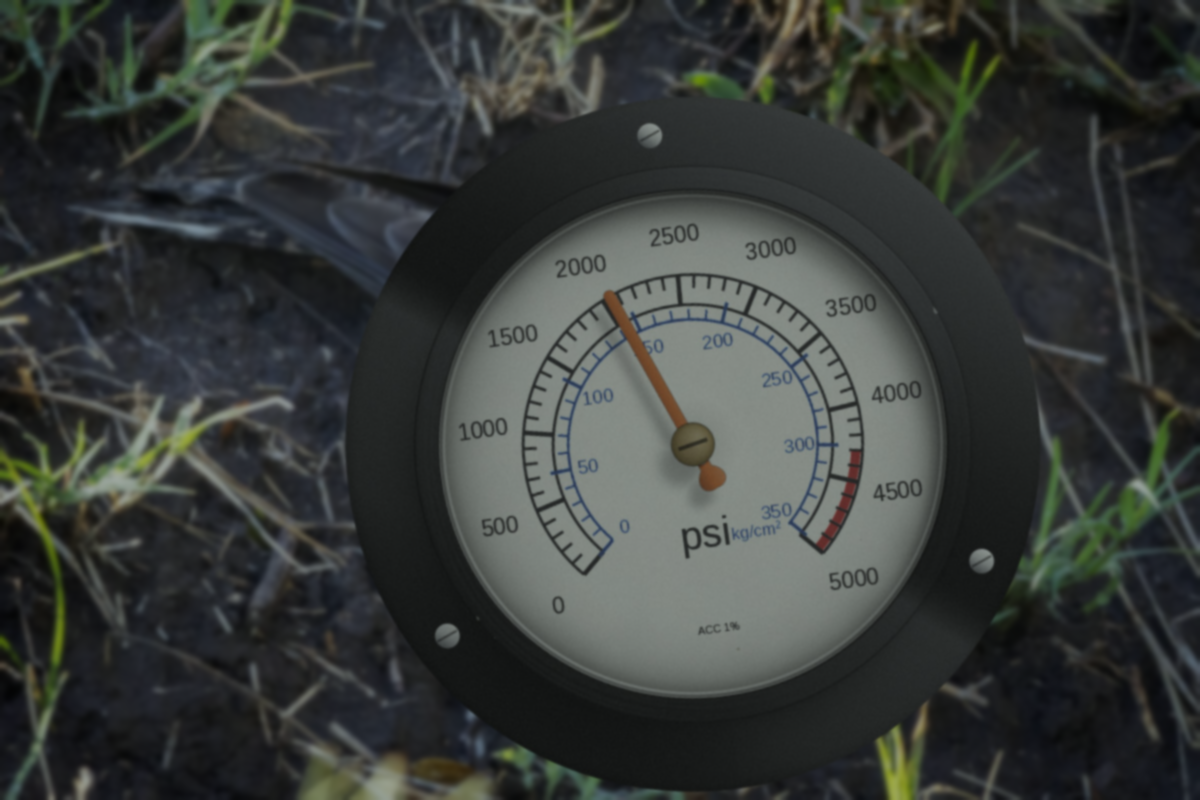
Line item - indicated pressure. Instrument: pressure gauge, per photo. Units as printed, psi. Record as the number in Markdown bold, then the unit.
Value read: **2050** psi
